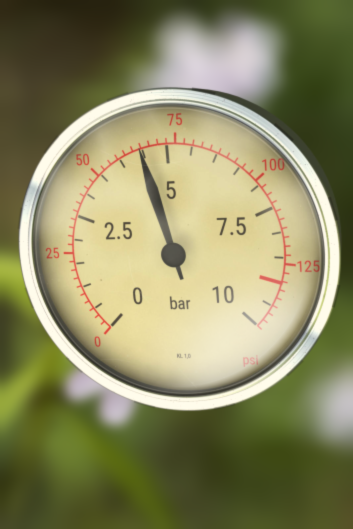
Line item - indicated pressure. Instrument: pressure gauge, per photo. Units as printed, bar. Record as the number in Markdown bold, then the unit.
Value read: **4.5** bar
